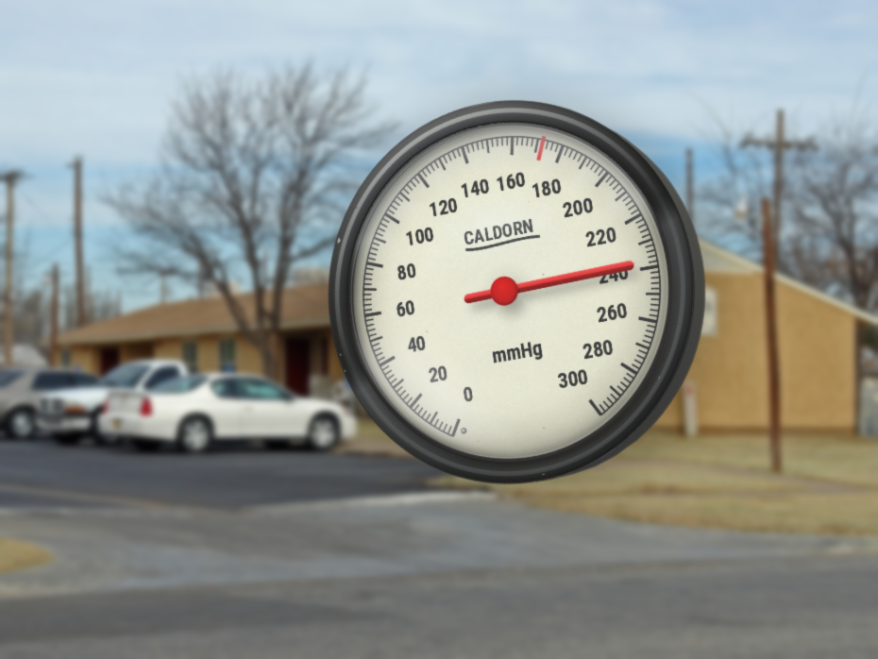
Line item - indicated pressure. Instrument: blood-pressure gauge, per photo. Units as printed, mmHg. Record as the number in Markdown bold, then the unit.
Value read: **238** mmHg
